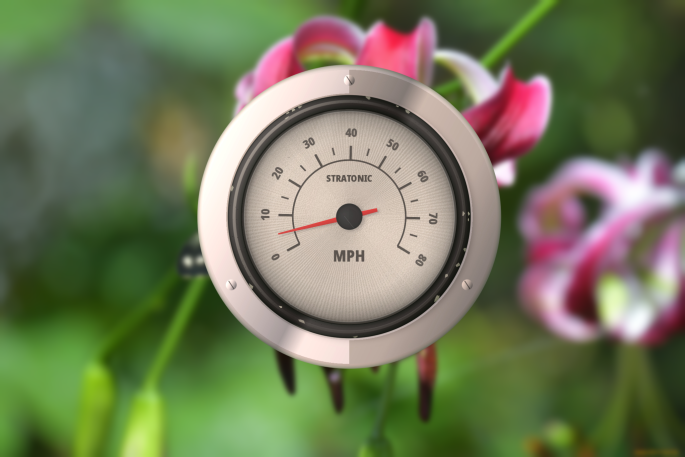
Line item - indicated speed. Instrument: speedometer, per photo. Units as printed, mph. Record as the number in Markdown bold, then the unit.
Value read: **5** mph
